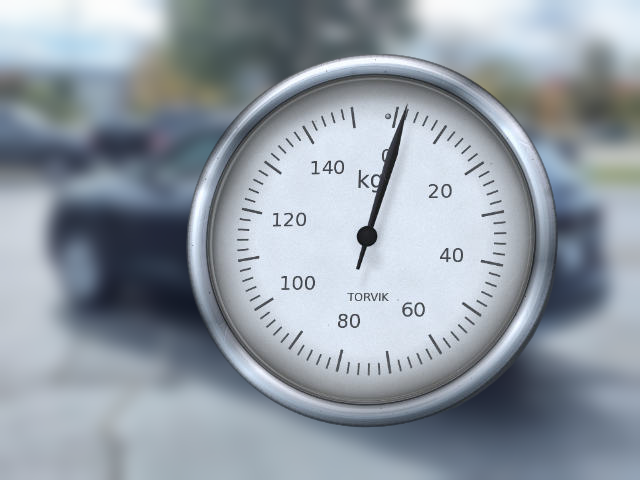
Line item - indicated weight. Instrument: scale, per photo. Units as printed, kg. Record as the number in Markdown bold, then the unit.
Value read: **2** kg
